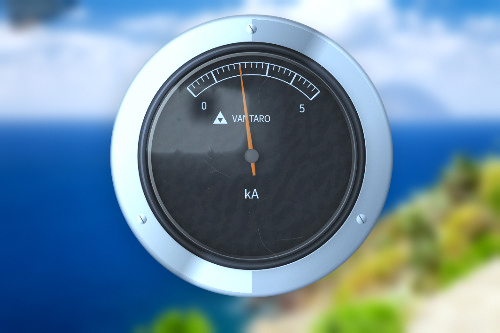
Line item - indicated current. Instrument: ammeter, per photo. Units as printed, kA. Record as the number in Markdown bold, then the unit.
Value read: **2** kA
